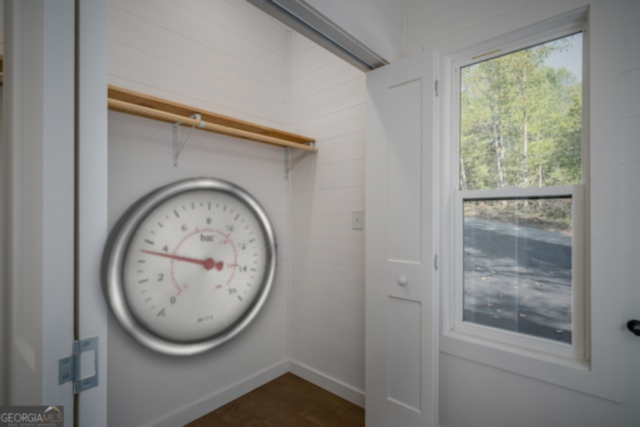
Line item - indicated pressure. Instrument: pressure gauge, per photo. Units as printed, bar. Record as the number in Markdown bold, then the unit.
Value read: **3.5** bar
